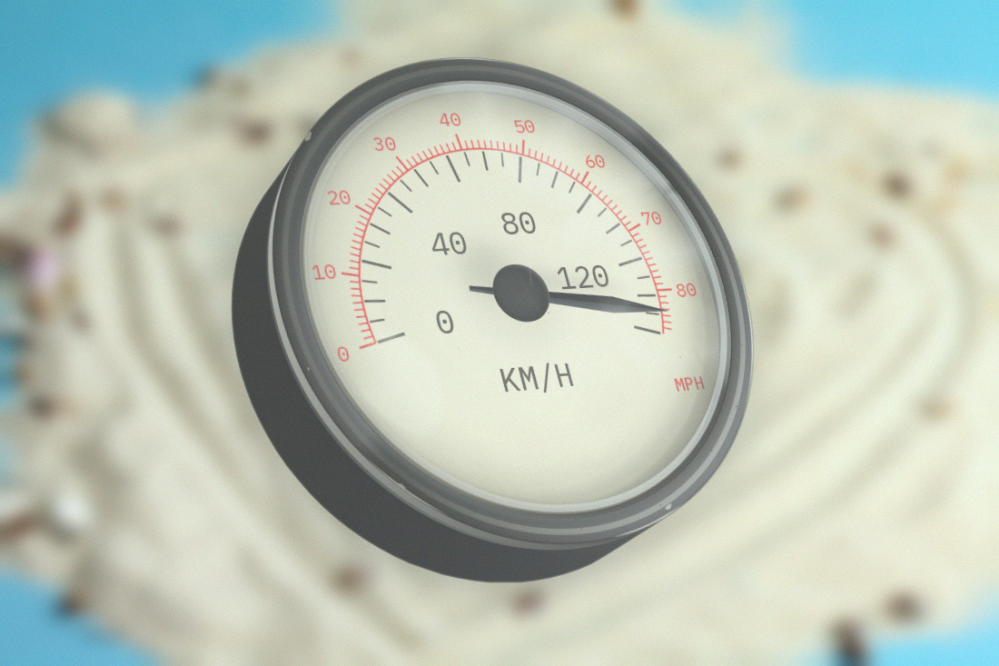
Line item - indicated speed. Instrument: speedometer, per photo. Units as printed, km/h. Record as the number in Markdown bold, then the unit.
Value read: **135** km/h
